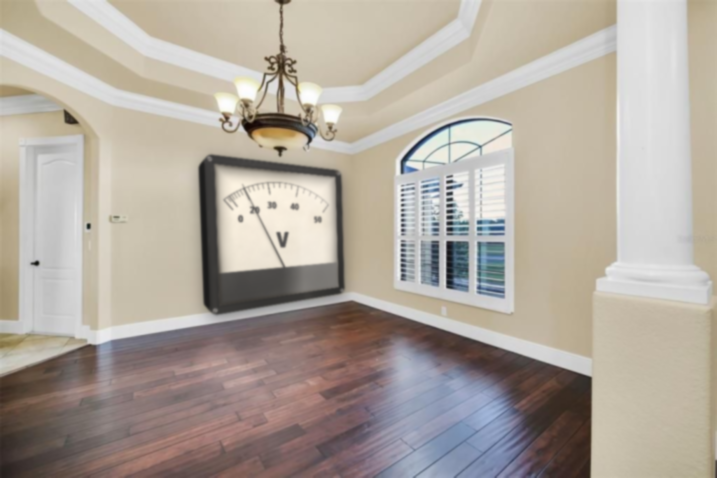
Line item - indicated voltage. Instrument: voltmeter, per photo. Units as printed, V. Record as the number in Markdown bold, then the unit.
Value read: **20** V
